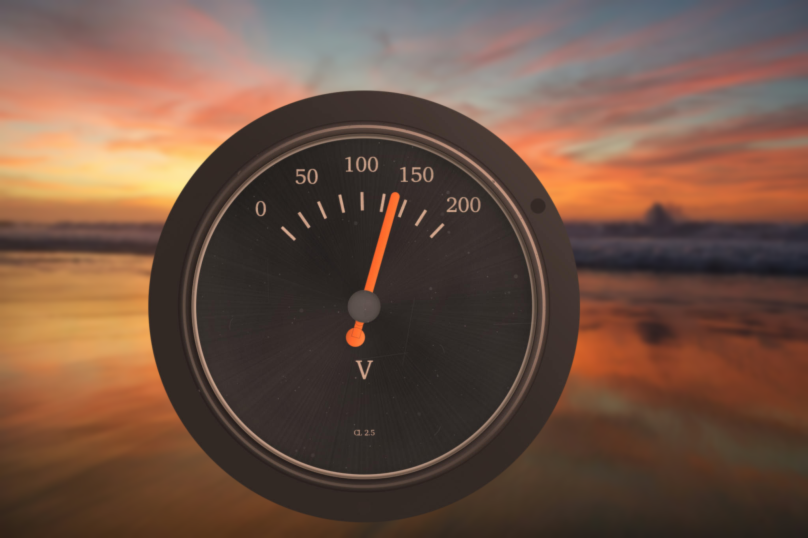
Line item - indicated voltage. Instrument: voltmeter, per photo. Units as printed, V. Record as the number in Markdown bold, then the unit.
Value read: **137.5** V
